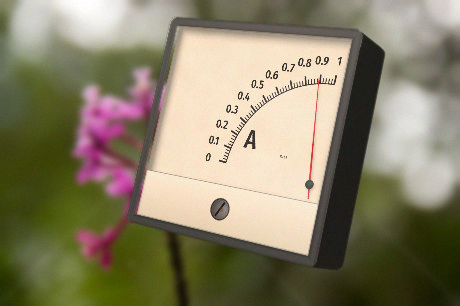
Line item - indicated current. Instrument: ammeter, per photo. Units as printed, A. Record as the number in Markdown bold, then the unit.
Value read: **0.9** A
